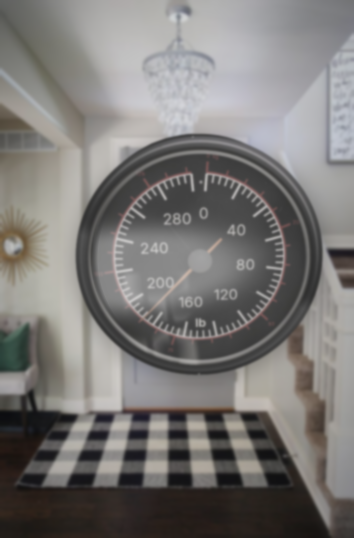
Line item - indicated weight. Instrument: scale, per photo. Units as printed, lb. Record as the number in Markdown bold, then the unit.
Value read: **188** lb
